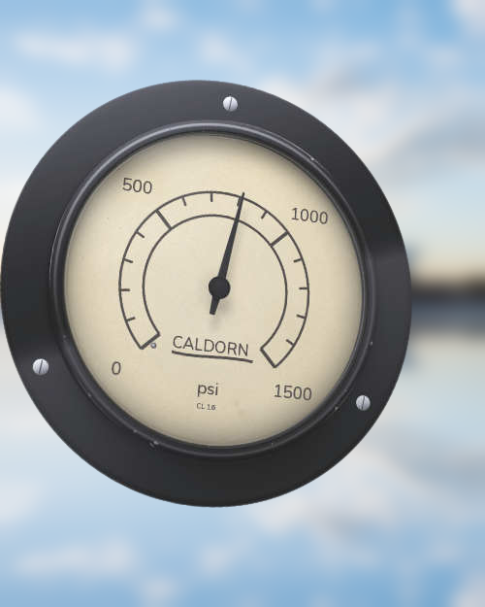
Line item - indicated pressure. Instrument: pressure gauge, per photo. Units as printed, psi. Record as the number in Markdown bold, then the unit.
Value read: **800** psi
